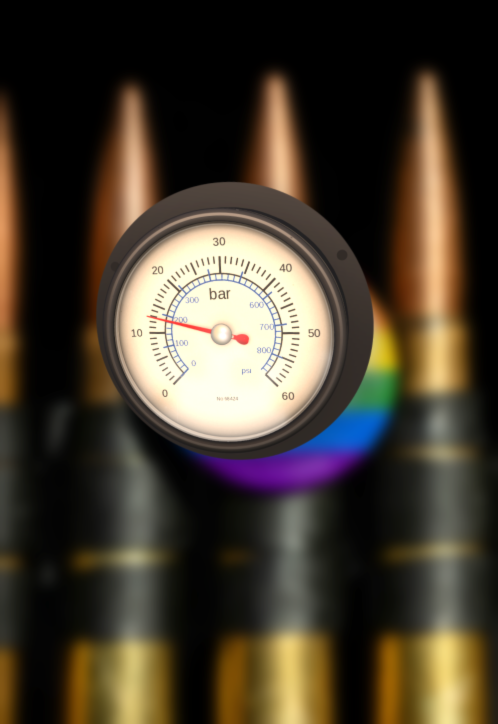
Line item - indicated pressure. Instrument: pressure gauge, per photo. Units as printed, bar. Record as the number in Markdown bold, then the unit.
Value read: **13** bar
